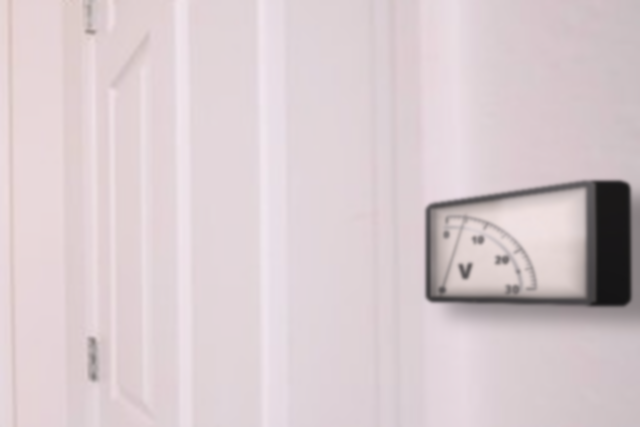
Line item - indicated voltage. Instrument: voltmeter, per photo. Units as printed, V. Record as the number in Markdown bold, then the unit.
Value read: **5** V
